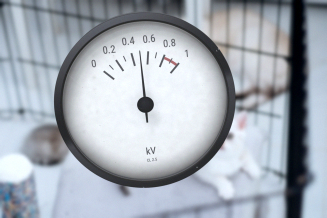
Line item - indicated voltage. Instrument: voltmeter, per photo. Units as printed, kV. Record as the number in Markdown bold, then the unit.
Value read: **0.5** kV
